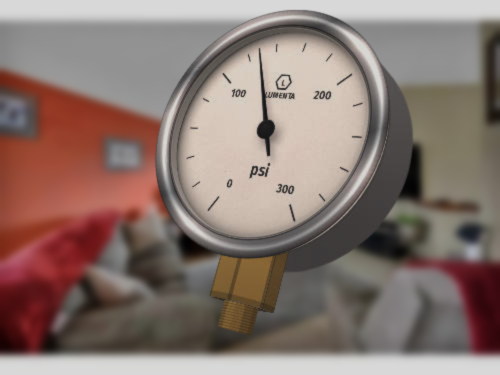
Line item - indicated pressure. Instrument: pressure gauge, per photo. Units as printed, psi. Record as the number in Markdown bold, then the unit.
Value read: **130** psi
